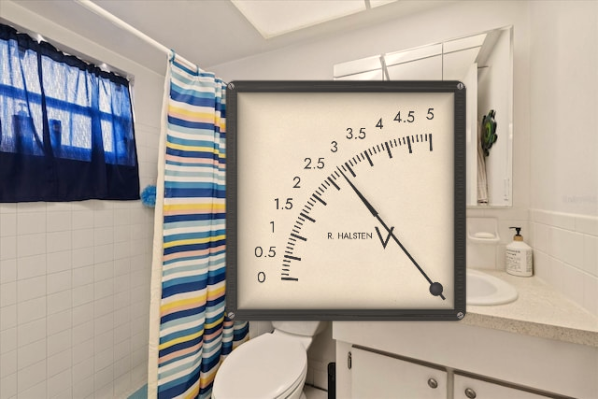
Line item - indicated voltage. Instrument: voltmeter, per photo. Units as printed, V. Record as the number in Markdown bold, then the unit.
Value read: **2.8** V
